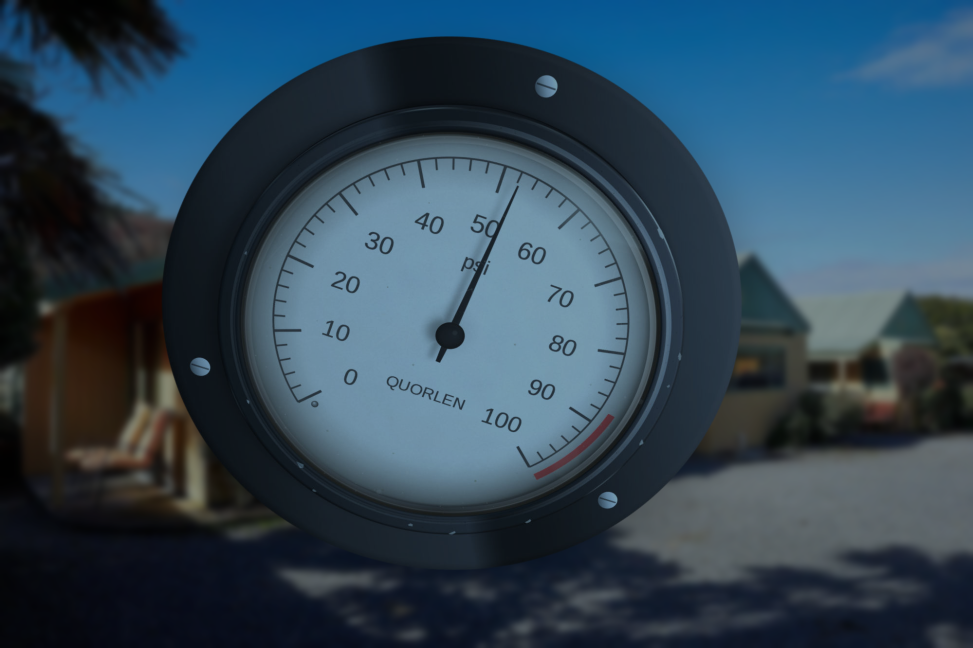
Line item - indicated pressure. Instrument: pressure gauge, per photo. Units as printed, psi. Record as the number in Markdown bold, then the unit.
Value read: **52** psi
